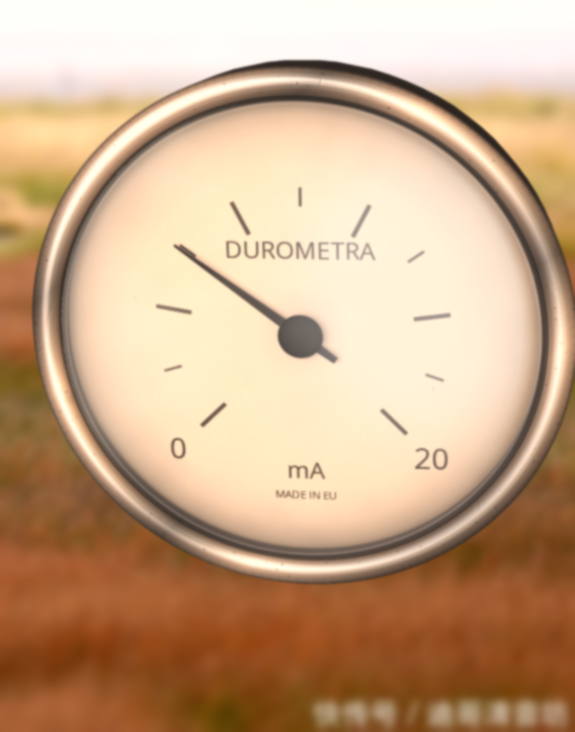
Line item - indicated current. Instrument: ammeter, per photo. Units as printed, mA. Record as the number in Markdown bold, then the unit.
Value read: **6** mA
